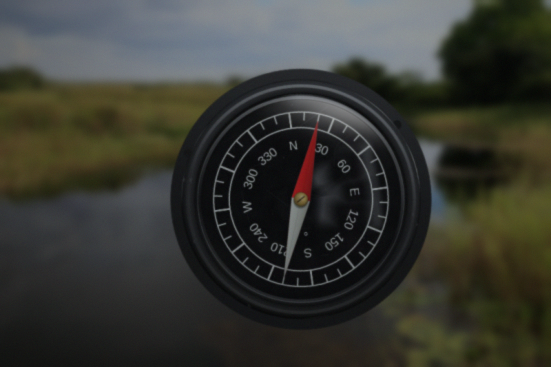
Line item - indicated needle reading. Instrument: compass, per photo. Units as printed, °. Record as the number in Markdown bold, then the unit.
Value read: **20** °
